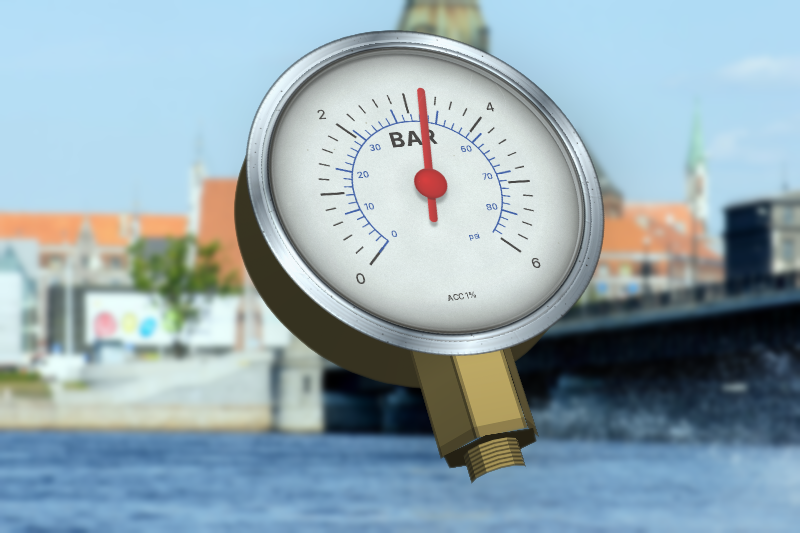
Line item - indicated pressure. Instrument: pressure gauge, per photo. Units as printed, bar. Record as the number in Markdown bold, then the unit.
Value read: **3.2** bar
